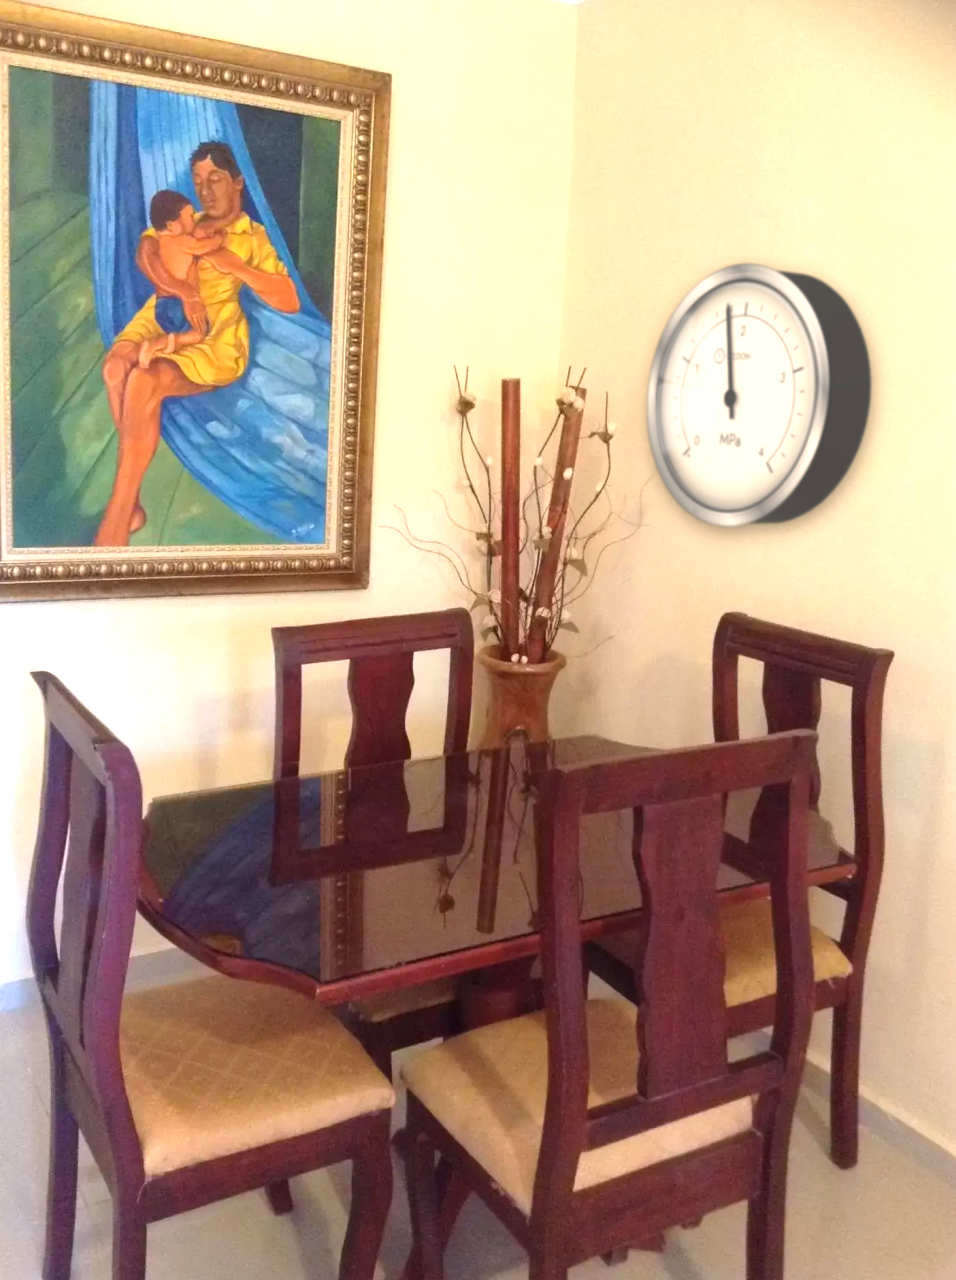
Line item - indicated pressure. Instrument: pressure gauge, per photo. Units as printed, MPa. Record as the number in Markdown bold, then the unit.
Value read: **1.8** MPa
